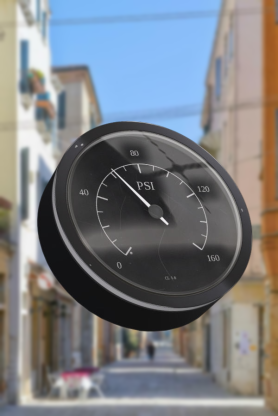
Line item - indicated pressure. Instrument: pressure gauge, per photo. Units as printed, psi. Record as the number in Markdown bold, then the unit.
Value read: **60** psi
